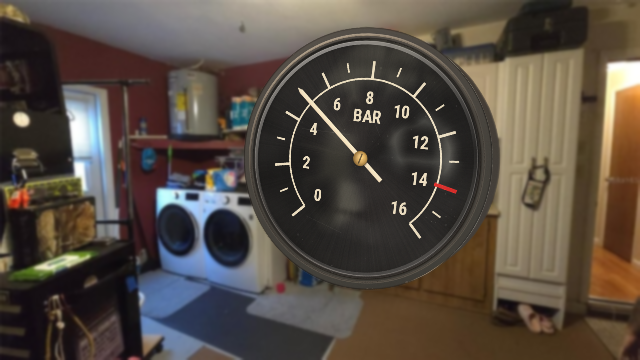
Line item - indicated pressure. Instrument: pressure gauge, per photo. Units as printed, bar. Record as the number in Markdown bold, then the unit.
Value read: **5** bar
